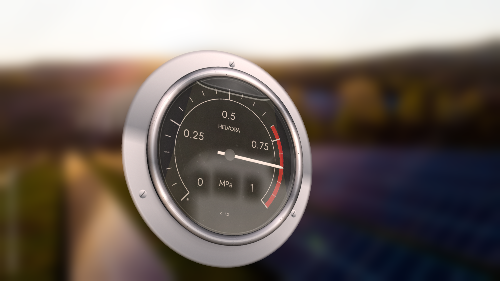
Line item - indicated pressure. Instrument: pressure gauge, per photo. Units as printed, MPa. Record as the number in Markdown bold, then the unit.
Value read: **0.85** MPa
